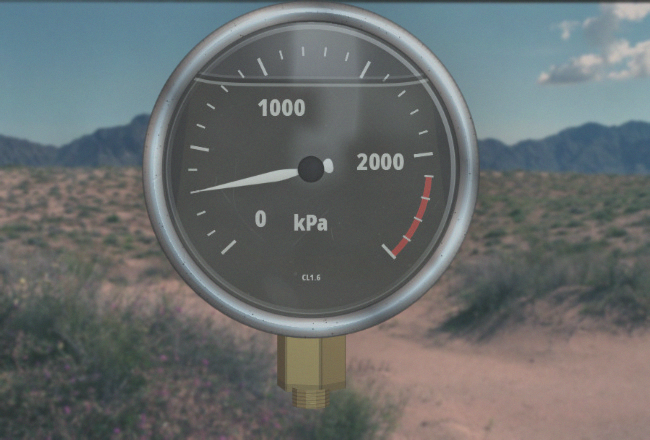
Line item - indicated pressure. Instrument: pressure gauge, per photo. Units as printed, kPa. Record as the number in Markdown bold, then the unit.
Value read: **300** kPa
